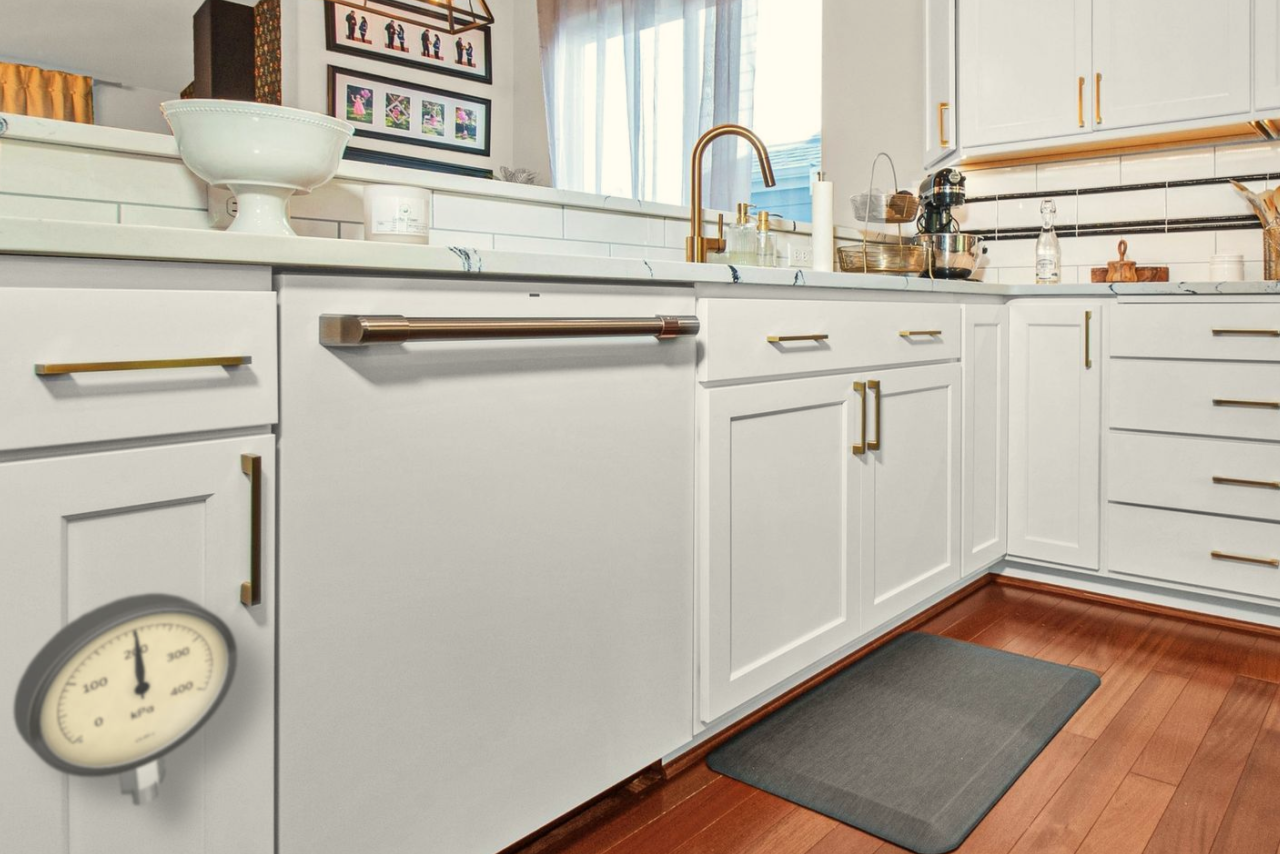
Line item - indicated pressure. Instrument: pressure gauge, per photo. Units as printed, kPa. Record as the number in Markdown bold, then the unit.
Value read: **200** kPa
